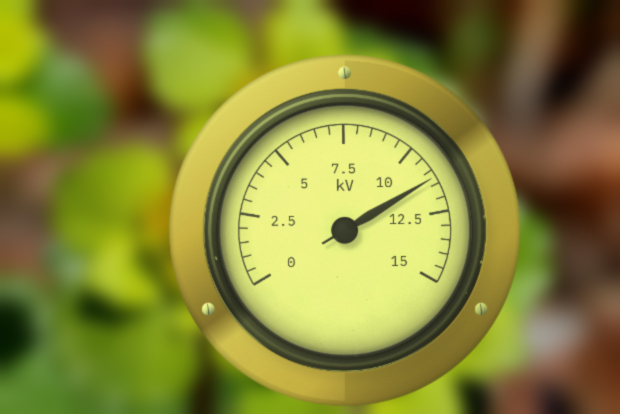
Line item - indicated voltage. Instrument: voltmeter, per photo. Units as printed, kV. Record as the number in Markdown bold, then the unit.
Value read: **11.25** kV
